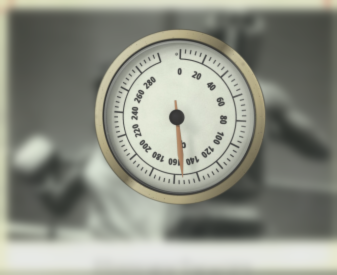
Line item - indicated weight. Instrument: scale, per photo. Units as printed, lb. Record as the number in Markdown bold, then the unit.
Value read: **152** lb
